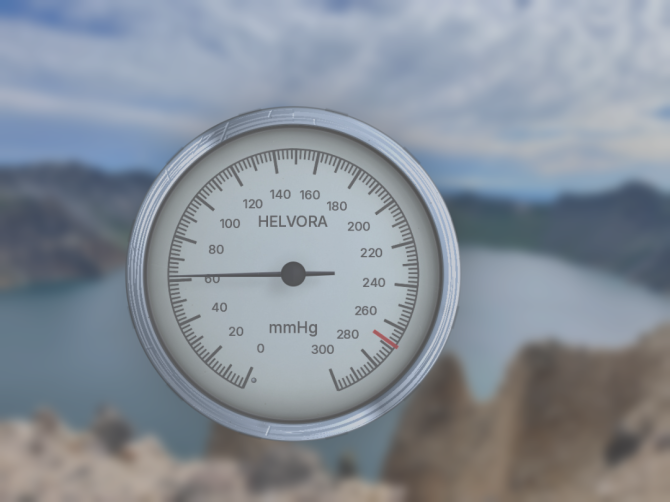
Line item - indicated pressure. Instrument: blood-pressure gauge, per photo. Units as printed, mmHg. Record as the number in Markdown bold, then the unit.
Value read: **62** mmHg
